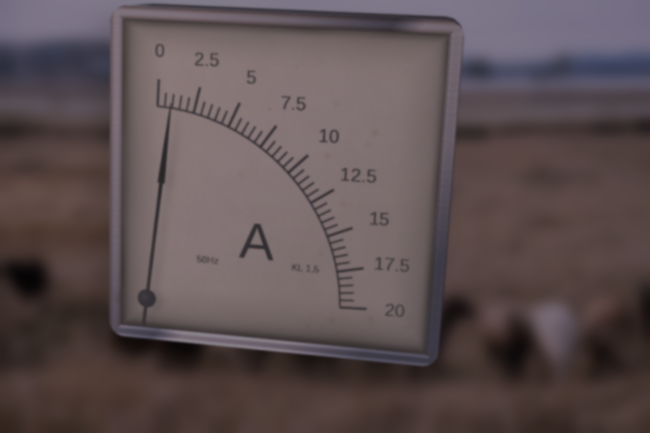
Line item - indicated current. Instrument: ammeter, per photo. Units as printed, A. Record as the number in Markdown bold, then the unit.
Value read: **1** A
